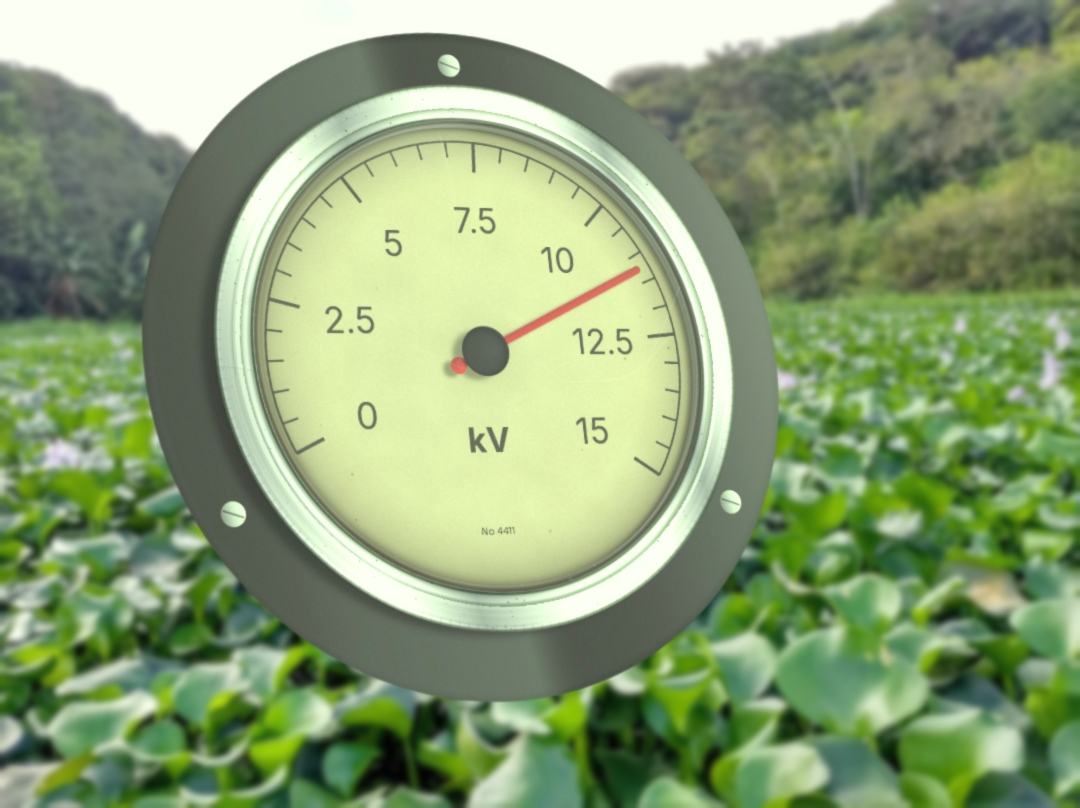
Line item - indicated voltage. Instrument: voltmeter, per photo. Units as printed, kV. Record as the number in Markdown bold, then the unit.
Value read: **11.25** kV
